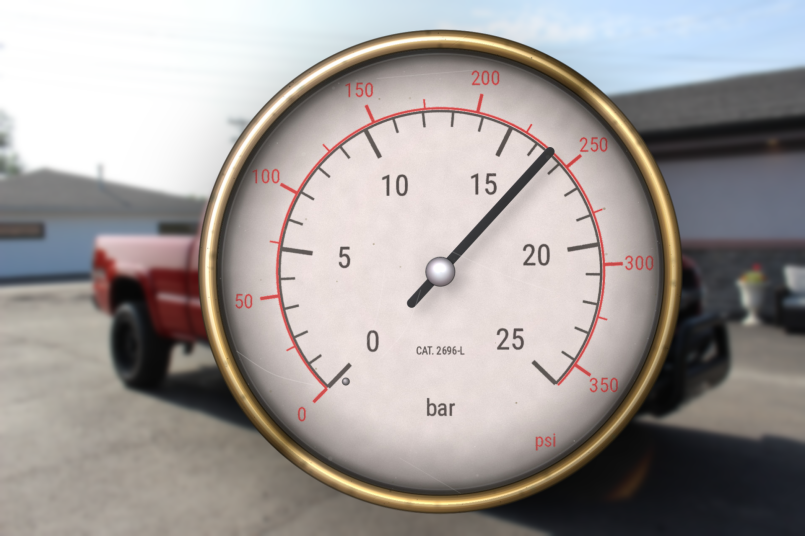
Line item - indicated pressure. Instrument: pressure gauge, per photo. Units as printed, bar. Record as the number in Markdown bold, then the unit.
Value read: **16.5** bar
